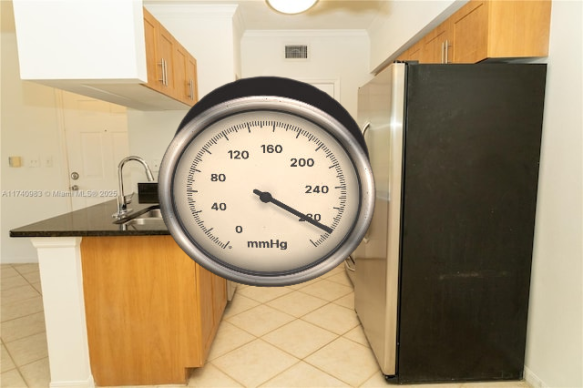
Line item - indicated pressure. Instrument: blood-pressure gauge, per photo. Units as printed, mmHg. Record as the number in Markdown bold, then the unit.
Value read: **280** mmHg
